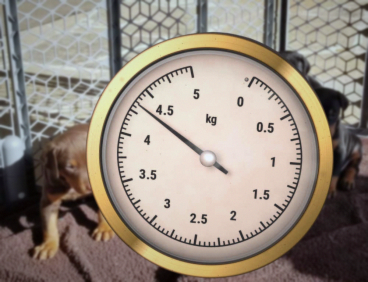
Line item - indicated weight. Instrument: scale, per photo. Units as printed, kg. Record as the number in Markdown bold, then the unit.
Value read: **4.35** kg
